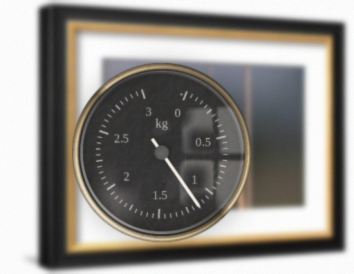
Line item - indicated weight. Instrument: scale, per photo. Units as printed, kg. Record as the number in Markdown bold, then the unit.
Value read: **1.15** kg
